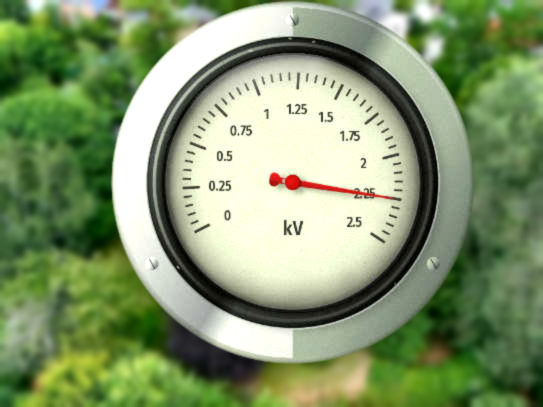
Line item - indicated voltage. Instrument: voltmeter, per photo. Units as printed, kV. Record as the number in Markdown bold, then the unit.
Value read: **2.25** kV
